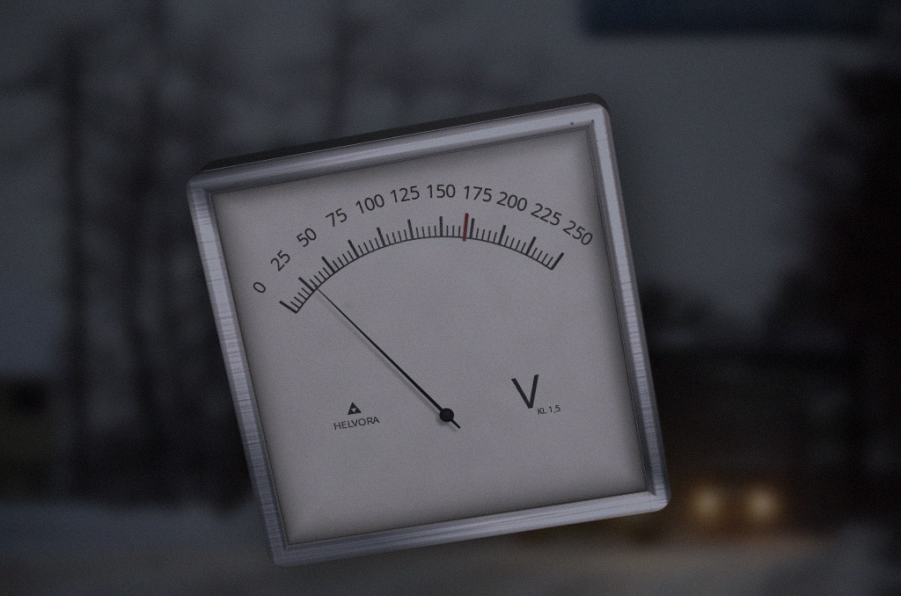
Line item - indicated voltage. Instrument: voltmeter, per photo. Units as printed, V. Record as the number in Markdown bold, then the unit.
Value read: **30** V
